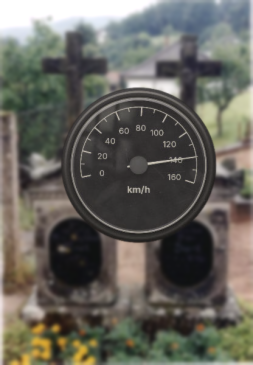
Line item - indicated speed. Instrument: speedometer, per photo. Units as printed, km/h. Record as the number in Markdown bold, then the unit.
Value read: **140** km/h
